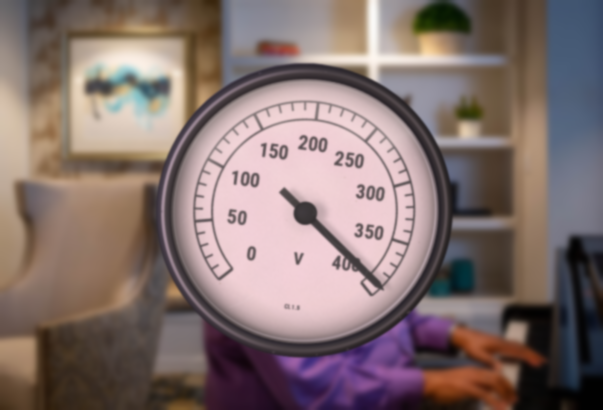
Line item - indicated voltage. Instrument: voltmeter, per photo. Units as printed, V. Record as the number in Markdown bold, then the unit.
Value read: **390** V
